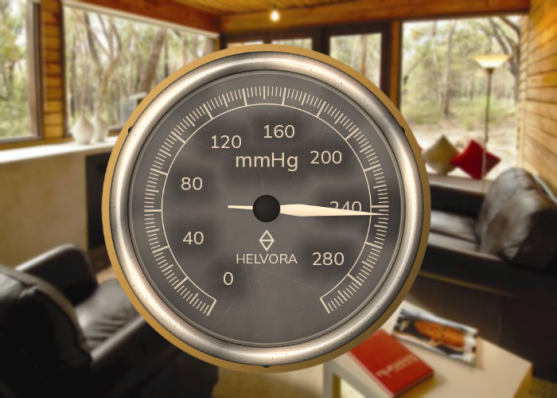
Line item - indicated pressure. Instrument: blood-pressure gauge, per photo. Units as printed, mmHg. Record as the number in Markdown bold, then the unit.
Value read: **244** mmHg
